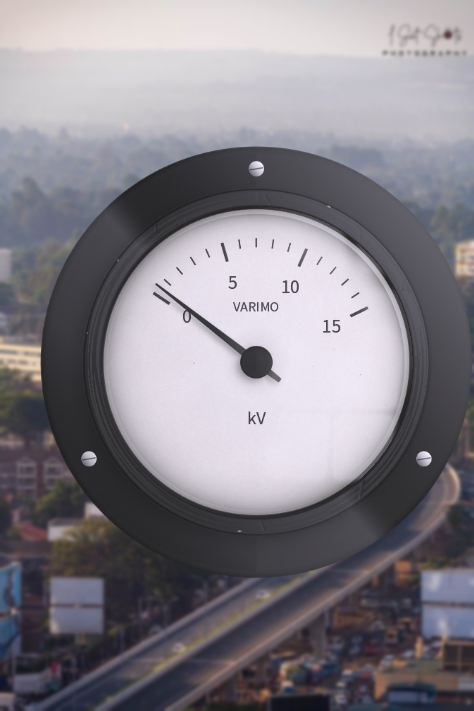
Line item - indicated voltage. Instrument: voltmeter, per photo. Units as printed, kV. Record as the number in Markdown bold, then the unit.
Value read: **0.5** kV
